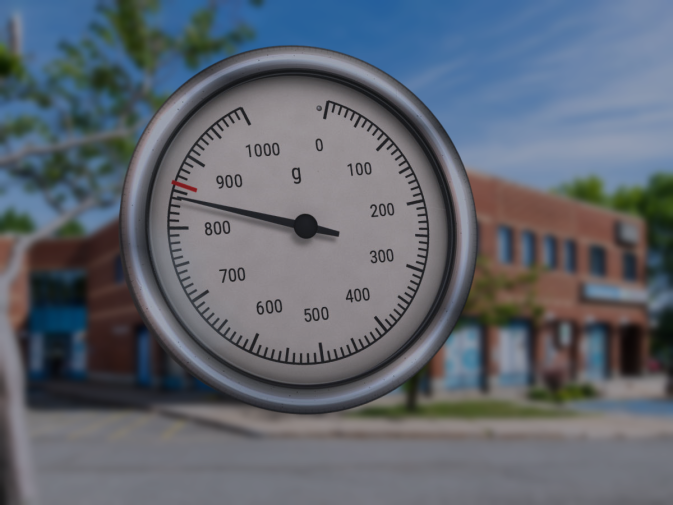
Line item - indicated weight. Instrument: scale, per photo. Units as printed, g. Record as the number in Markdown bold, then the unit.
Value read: **840** g
